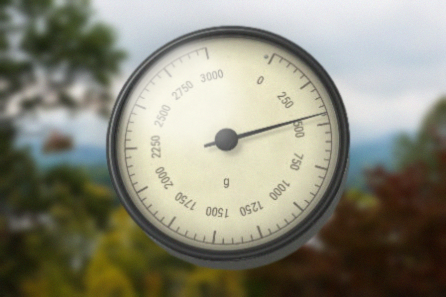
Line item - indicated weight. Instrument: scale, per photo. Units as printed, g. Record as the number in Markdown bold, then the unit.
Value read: **450** g
